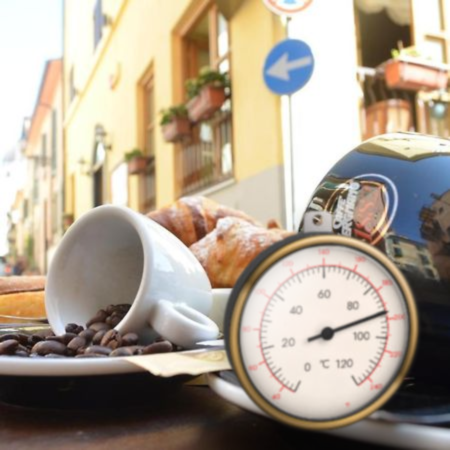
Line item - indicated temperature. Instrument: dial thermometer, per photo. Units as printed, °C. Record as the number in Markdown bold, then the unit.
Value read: **90** °C
